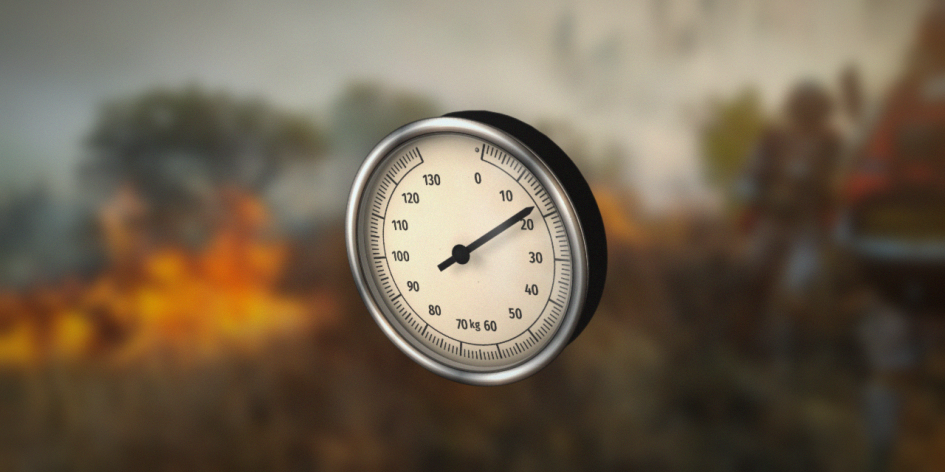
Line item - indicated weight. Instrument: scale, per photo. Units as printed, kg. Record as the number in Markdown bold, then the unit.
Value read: **17** kg
